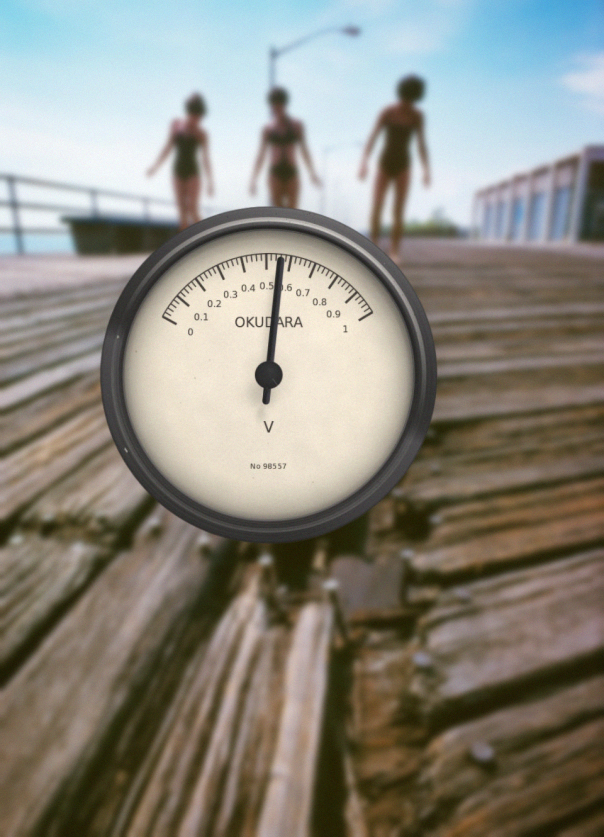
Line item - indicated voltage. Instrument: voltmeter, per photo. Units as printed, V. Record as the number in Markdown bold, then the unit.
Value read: **0.56** V
